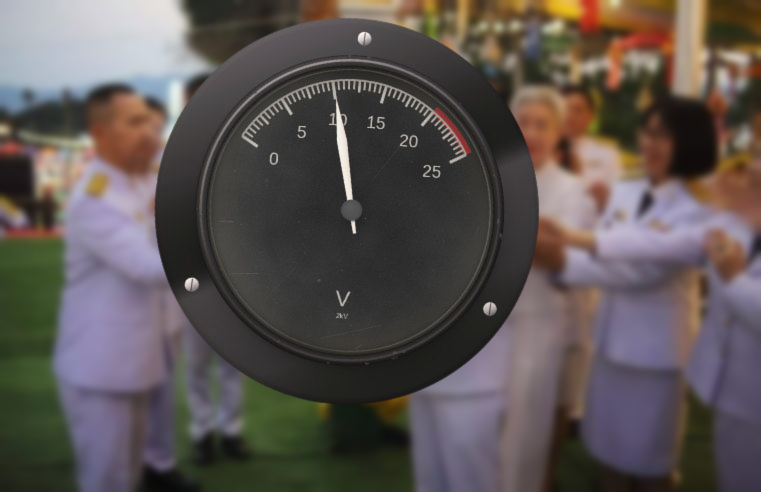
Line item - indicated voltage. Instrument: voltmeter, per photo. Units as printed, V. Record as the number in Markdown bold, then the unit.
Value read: **10** V
